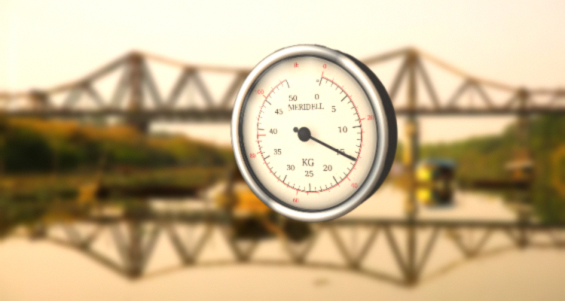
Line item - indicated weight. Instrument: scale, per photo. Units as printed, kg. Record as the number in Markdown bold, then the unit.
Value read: **15** kg
